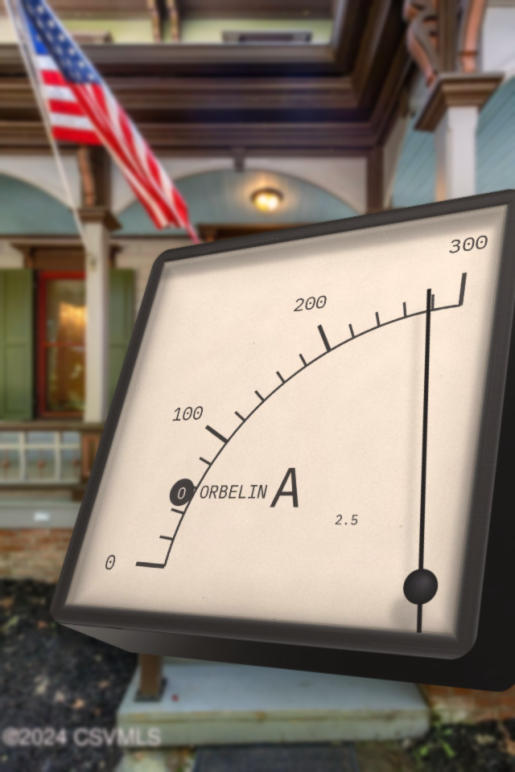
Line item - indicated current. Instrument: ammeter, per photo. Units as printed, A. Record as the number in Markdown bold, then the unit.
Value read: **280** A
